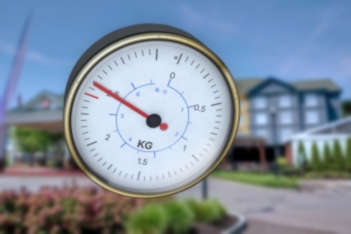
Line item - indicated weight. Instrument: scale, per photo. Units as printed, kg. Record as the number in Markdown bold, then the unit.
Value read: **2.5** kg
